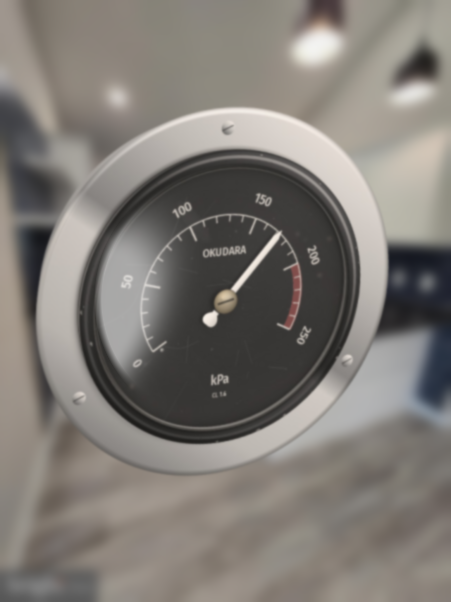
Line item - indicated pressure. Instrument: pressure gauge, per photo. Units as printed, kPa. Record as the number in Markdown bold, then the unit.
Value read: **170** kPa
